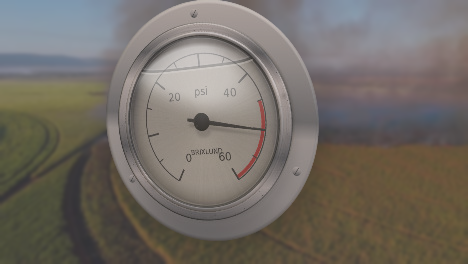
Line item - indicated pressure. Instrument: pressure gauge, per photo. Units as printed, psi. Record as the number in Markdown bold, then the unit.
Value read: **50** psi
